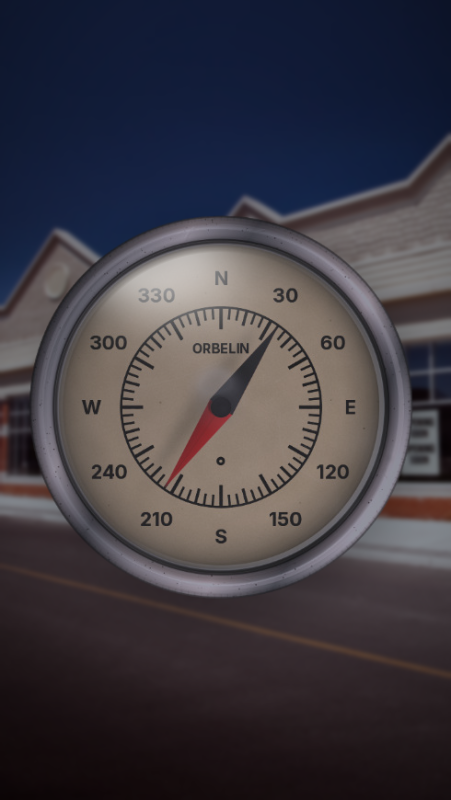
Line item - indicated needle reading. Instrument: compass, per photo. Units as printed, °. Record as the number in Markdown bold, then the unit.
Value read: **215** °
